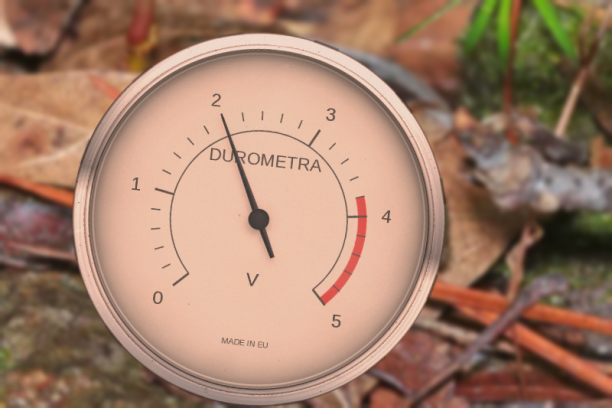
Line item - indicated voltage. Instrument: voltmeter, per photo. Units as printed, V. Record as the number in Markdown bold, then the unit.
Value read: **2** V
